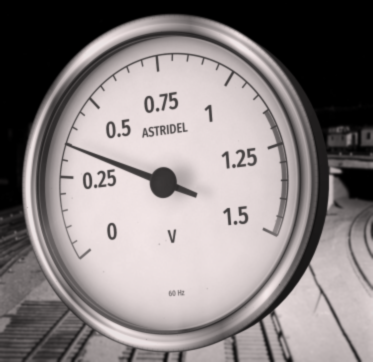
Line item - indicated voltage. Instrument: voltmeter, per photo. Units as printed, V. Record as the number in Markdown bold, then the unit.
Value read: **0.35** V
